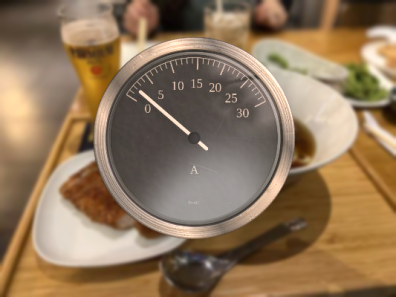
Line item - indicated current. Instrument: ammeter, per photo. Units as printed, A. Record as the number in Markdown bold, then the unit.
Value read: **2** A
